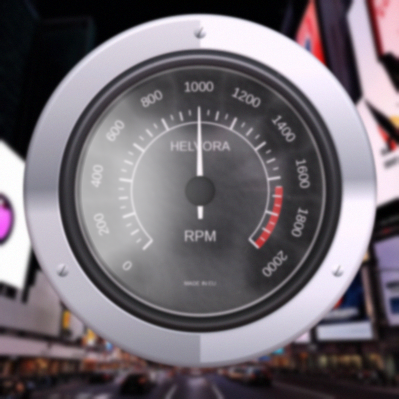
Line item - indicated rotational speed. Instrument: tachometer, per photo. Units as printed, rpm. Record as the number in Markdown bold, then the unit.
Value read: **1000** rpm
